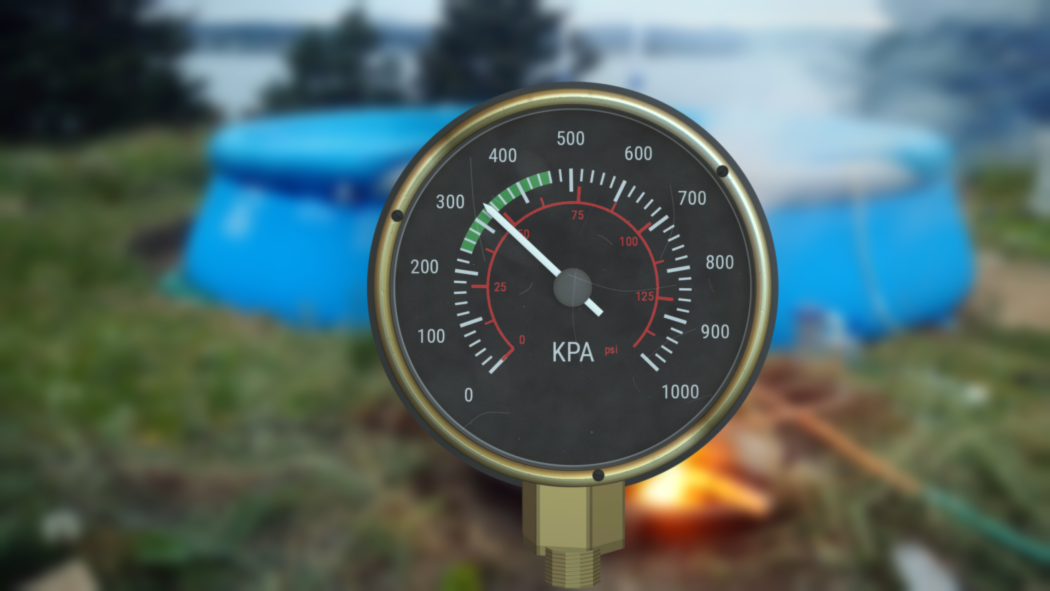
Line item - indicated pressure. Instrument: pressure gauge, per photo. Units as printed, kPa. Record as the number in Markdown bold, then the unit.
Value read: **330** kPa
